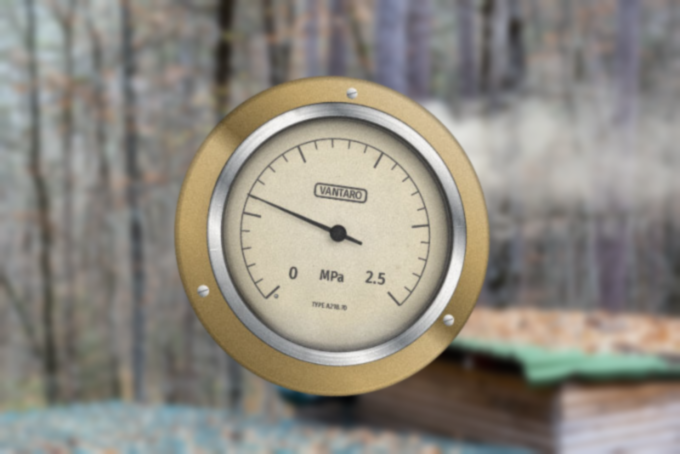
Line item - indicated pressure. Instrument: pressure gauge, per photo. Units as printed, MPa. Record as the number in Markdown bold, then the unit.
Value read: **0.6** MPa
